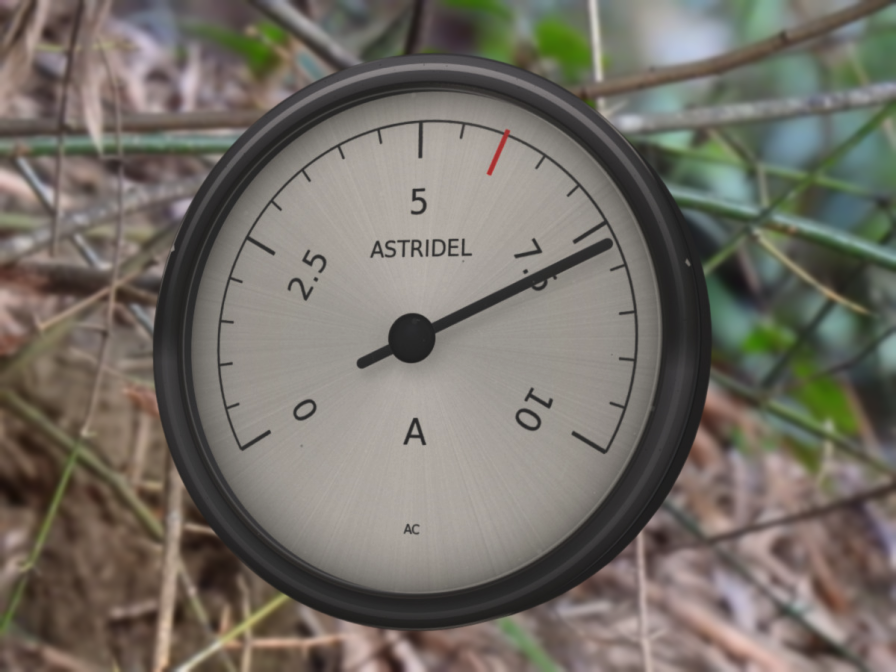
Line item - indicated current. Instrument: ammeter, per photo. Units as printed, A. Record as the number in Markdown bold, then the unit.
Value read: **7.75** A
